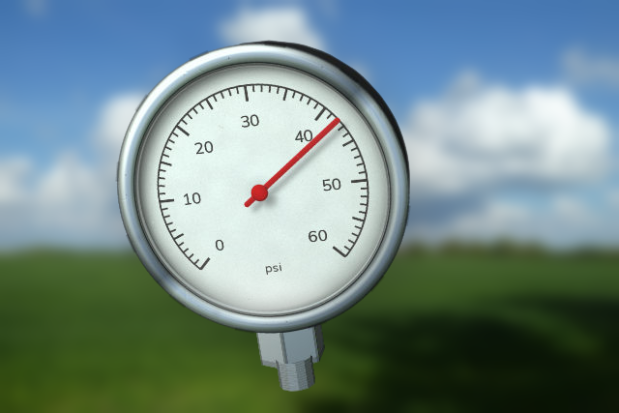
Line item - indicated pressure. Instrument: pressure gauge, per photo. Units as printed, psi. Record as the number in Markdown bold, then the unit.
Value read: **42** psi
